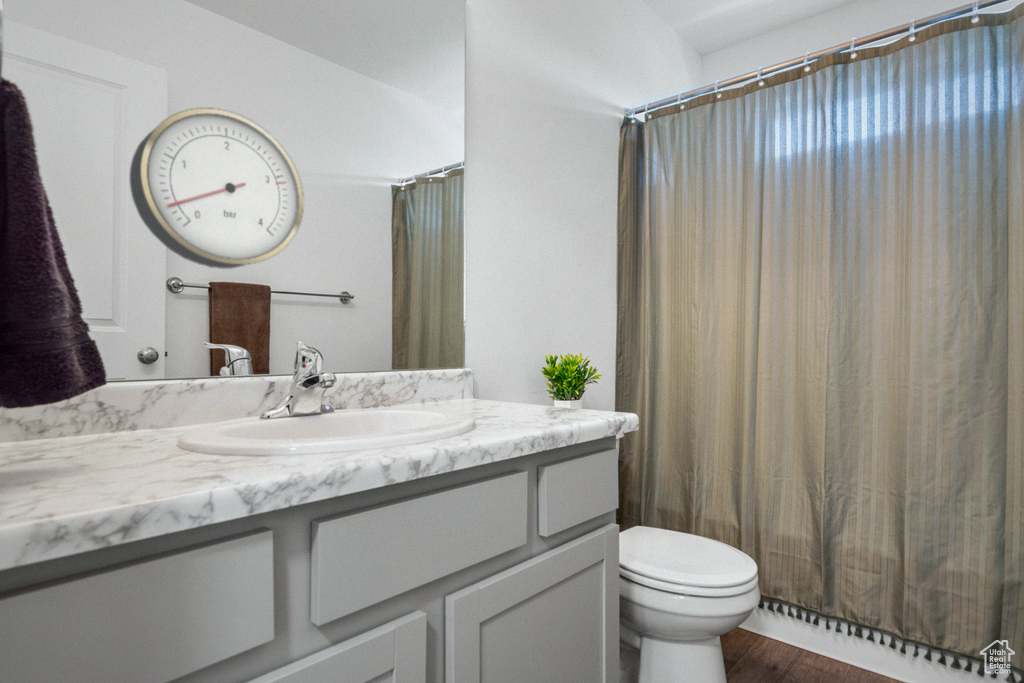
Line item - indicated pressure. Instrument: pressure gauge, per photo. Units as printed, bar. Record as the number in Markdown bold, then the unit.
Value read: **0.3** bar
